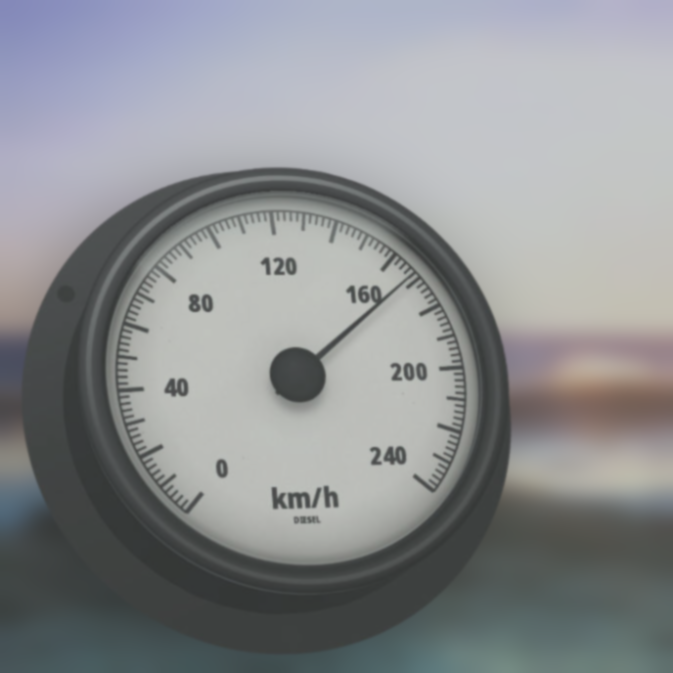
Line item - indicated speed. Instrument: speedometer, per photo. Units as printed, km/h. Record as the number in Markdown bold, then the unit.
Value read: **168** km/h
